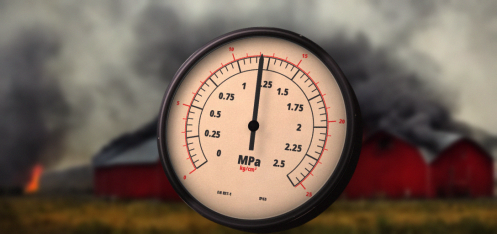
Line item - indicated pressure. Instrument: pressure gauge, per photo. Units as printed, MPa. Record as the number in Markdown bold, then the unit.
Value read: **1.2** MPa
